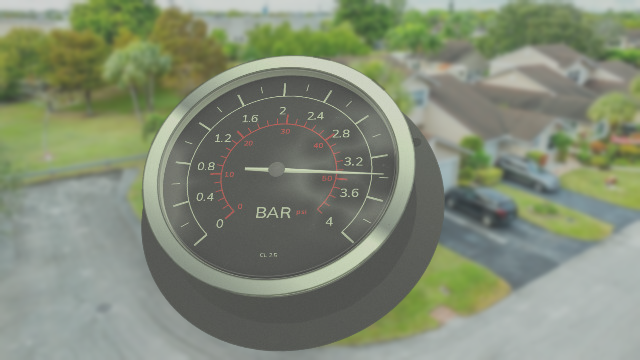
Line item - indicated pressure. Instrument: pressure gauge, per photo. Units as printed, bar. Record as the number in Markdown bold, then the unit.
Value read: **3.4** bar
